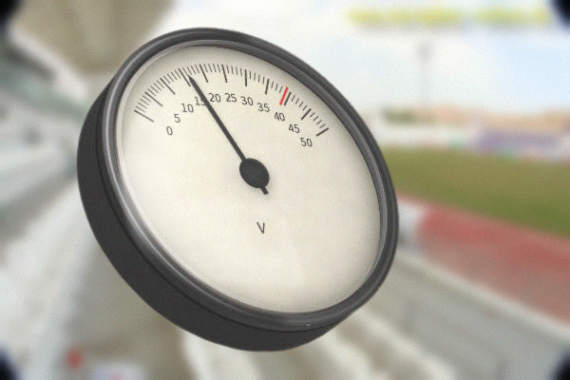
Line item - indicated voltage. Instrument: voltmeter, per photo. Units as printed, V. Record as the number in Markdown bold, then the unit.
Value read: **15** V
